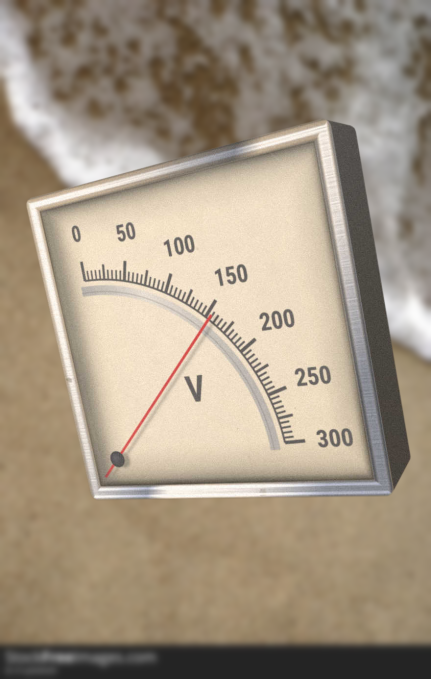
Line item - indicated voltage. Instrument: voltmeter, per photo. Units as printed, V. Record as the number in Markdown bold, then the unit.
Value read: **155** V
